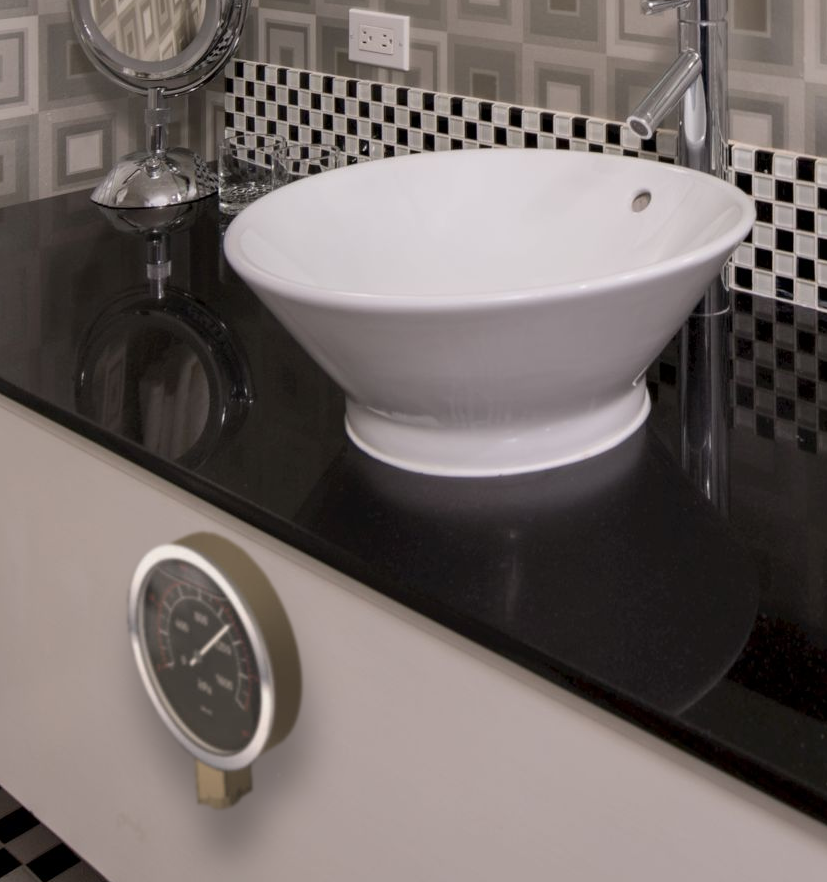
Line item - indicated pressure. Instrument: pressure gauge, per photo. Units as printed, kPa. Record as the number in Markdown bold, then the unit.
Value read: **1100** kPa
